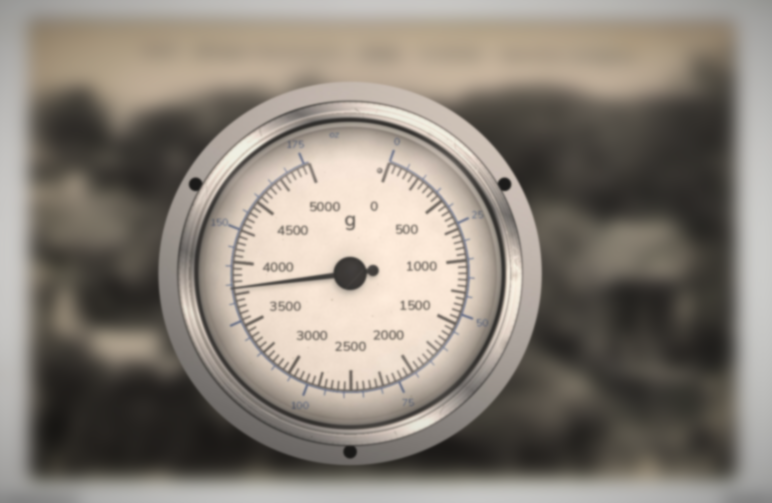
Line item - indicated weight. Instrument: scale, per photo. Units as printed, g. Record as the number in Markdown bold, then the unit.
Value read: **3800** g
